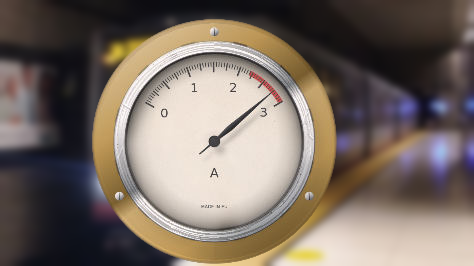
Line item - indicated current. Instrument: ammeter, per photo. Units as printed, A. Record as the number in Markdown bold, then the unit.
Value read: **2.75** A
